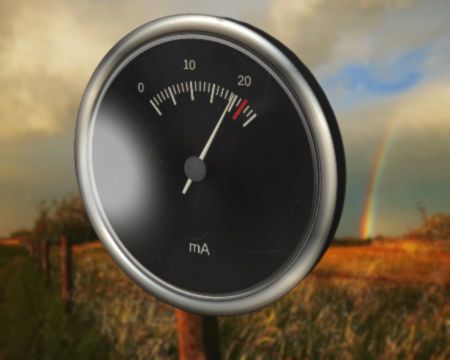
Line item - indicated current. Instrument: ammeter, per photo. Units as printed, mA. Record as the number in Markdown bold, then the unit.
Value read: **20** mA
